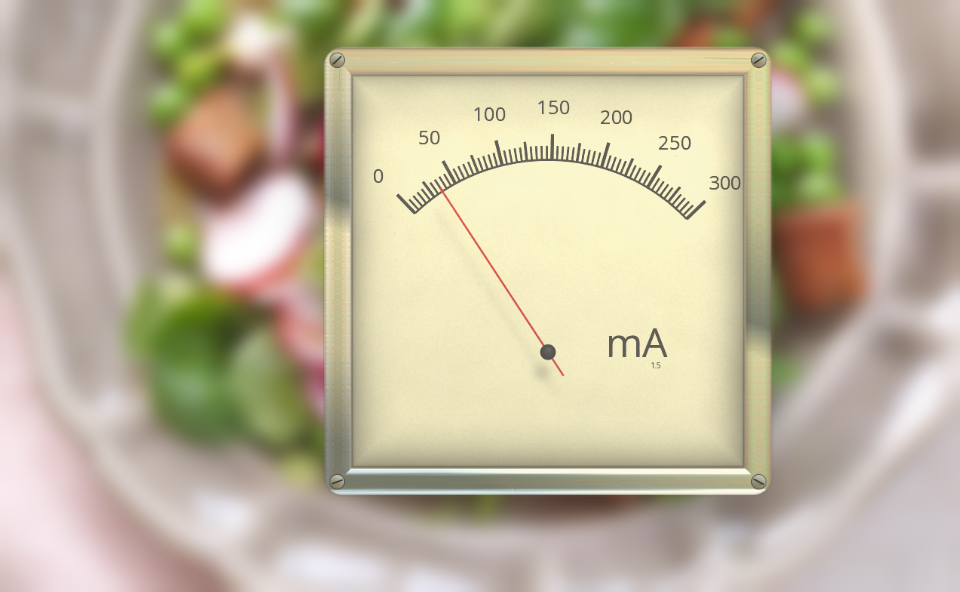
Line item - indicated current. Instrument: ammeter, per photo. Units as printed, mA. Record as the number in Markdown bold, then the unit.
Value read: **35** mA
